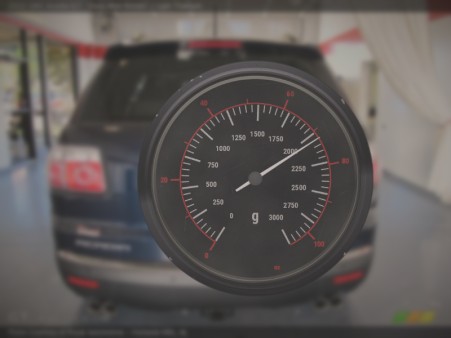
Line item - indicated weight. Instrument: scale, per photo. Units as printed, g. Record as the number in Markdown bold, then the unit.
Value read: **2050** g
